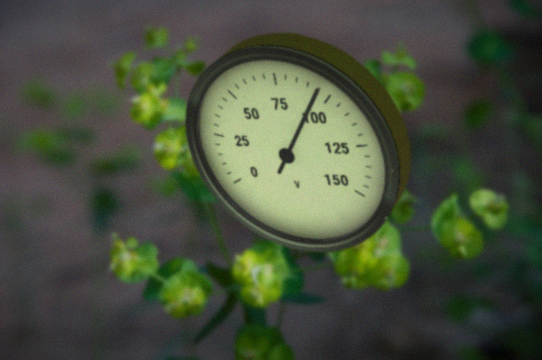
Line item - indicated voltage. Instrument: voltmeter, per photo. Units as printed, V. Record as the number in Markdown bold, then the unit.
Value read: **95** V
